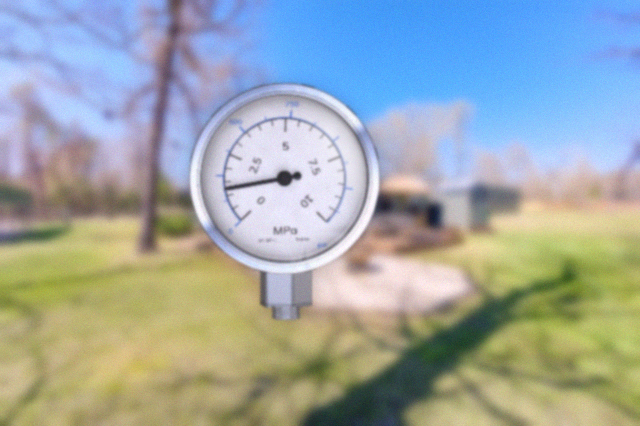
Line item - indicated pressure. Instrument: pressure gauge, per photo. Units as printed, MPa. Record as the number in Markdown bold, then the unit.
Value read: **1.25** MPa
